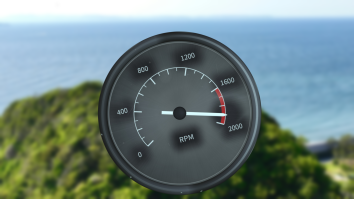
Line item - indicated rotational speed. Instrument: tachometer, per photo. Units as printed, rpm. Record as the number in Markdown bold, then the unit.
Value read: **1900** rpm
